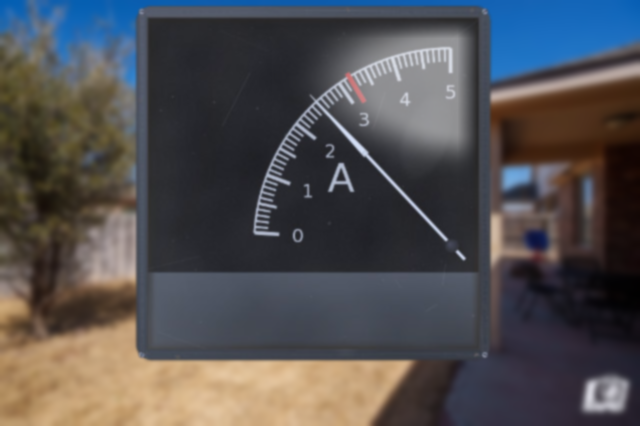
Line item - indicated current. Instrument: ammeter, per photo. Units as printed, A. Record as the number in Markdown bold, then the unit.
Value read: **2.5** A
